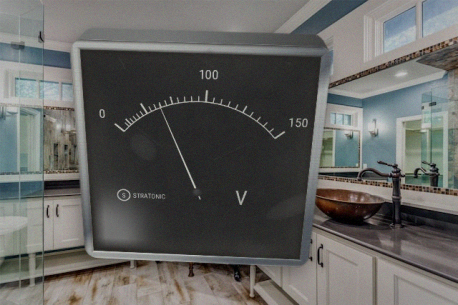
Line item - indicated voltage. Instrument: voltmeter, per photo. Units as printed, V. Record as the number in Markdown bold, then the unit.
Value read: **65** V
